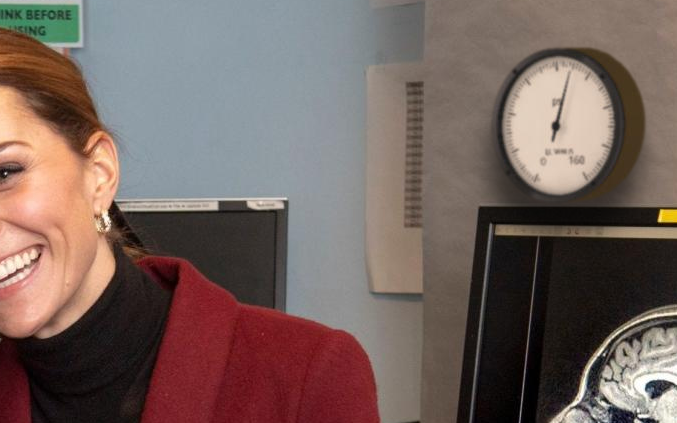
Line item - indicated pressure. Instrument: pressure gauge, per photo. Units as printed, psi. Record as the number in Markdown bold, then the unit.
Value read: **90** psi
